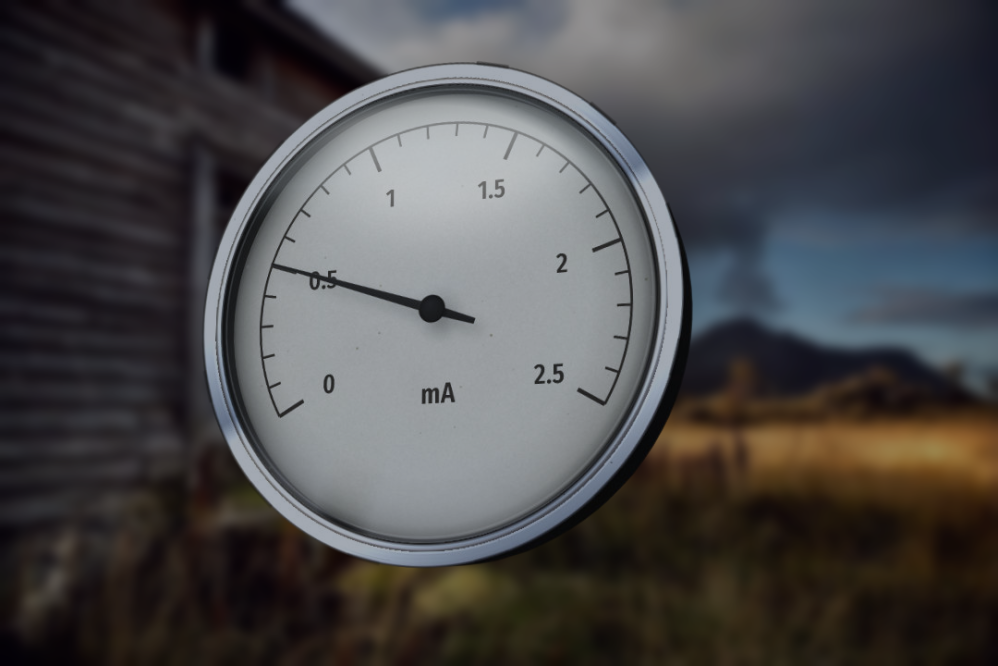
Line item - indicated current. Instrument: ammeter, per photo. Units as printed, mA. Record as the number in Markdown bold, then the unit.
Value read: **0.5** mA
